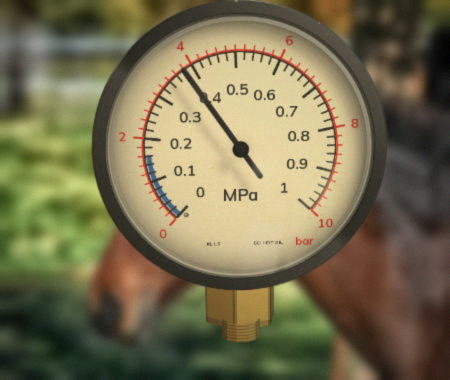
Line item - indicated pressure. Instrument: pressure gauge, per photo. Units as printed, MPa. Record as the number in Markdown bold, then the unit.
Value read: **0.38** MPa
